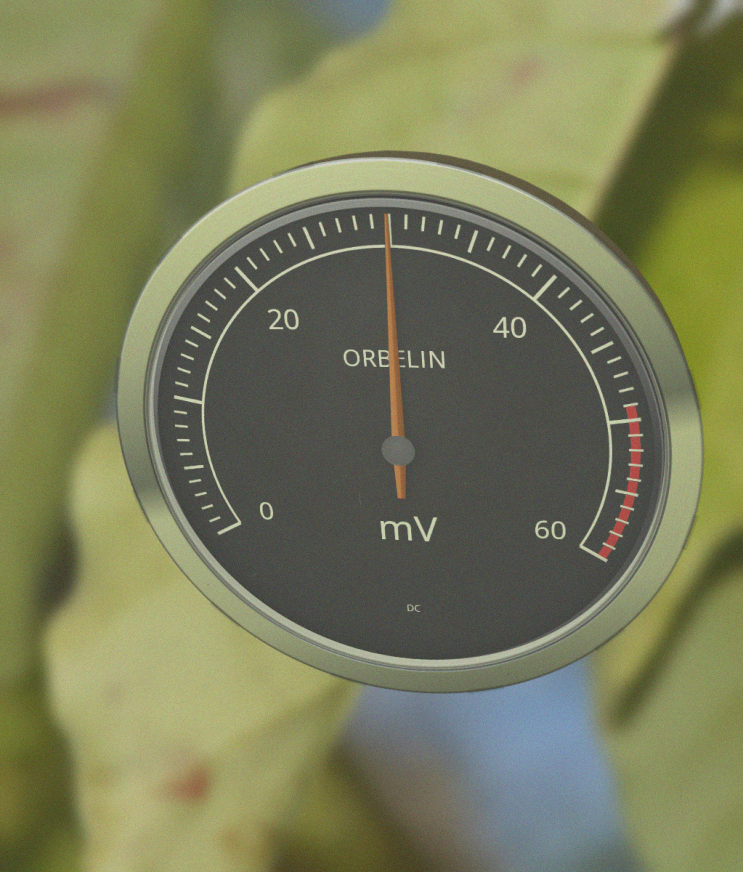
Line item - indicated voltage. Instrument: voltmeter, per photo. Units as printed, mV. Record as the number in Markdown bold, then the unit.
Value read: **30** mV
